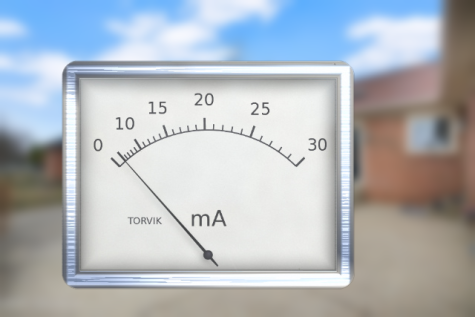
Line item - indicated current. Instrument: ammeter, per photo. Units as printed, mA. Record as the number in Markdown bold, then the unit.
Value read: **5** mA
